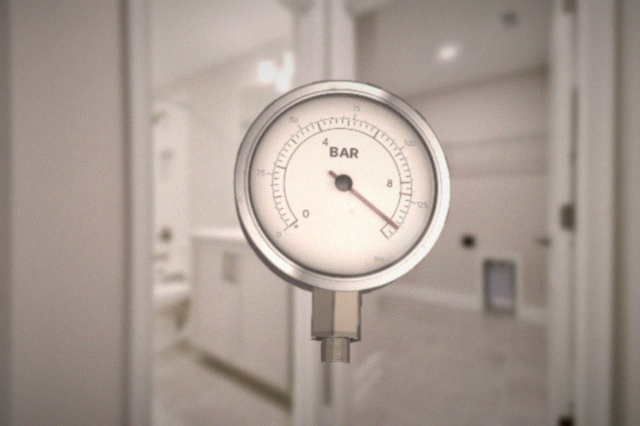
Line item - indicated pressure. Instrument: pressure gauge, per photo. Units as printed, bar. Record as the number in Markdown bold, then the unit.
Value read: **9.6** bar
